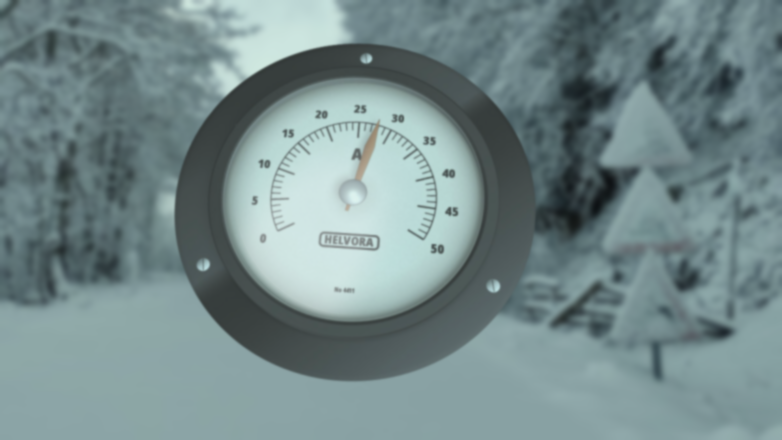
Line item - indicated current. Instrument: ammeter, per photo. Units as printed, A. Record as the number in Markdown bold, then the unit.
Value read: **28** A
